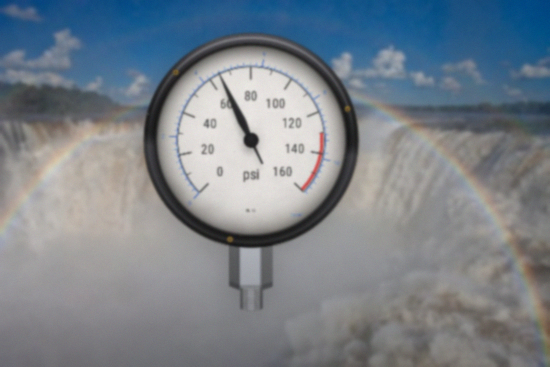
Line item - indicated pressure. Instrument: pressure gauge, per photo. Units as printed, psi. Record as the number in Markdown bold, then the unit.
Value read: **65** psi
